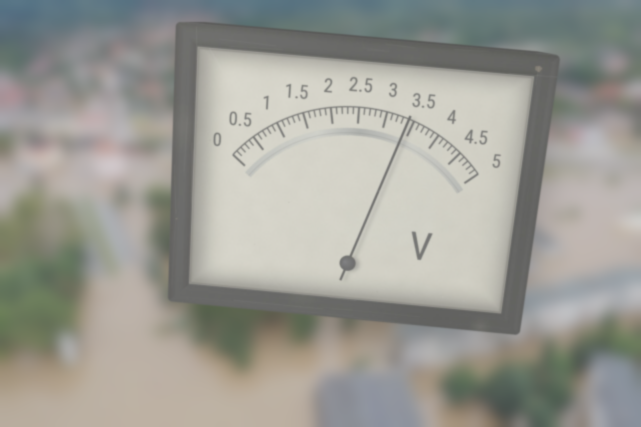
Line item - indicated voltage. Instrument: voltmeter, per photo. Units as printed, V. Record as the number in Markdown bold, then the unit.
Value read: **3.4** V
